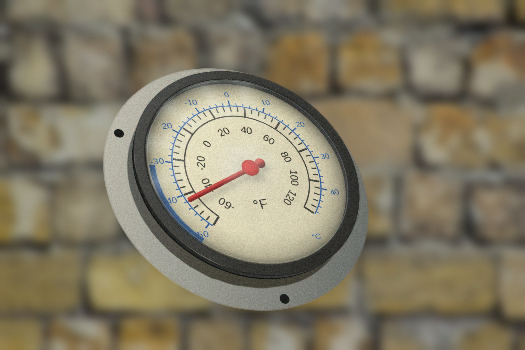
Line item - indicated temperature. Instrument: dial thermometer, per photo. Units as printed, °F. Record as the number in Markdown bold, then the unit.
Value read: **-44** °F
